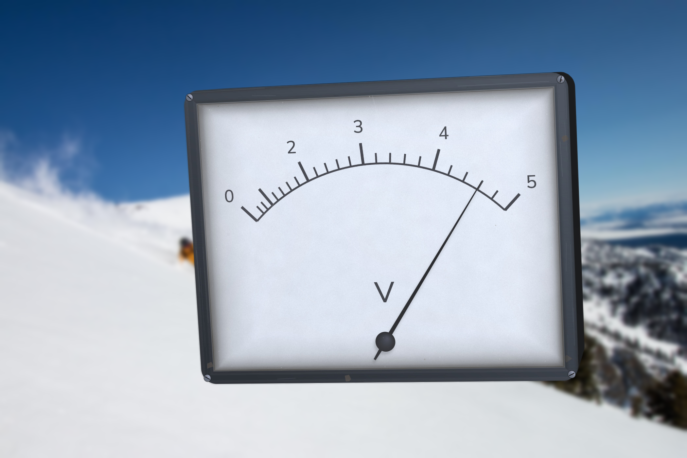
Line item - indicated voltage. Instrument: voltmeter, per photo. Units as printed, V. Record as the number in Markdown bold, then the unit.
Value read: **4.6** V
